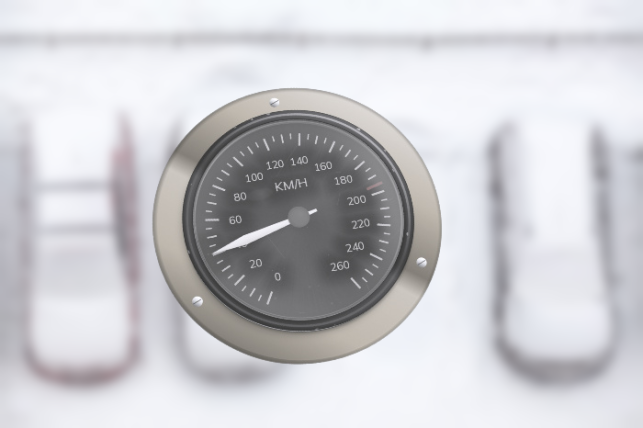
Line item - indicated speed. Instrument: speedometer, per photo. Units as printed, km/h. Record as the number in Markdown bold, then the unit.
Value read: **40** km/h
